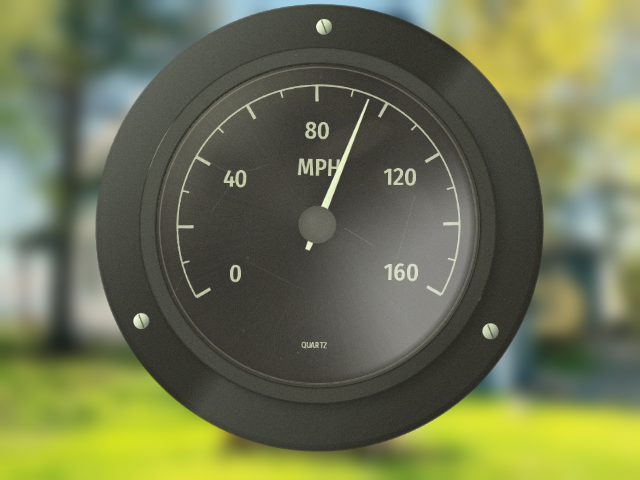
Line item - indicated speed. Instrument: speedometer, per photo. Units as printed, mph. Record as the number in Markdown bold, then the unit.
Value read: **95** mph
